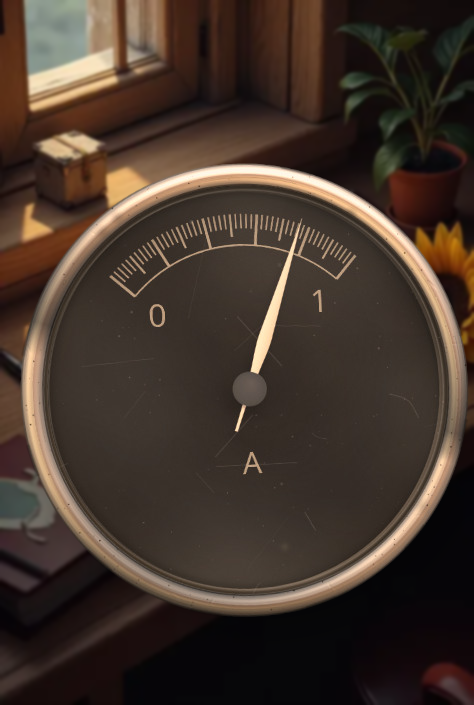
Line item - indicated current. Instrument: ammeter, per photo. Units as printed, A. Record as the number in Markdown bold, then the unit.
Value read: **0.76** A
